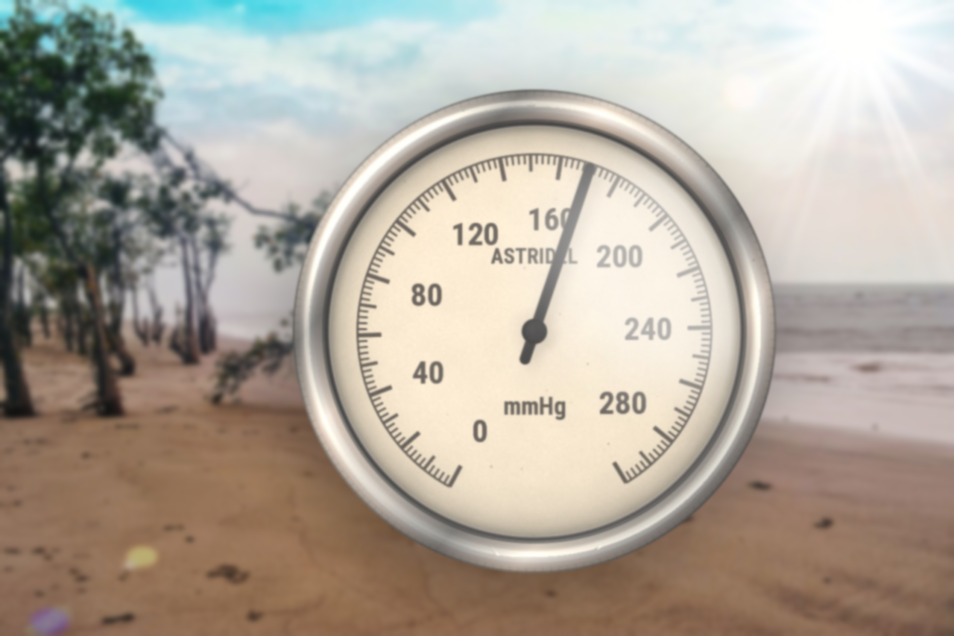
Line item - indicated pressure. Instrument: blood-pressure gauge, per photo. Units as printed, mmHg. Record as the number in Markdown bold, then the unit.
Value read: **170** mmHg
